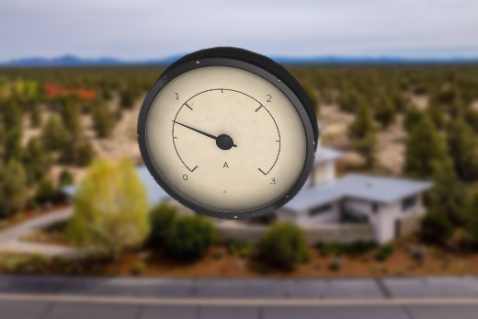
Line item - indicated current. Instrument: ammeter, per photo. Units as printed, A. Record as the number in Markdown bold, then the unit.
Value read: **0.75** A
